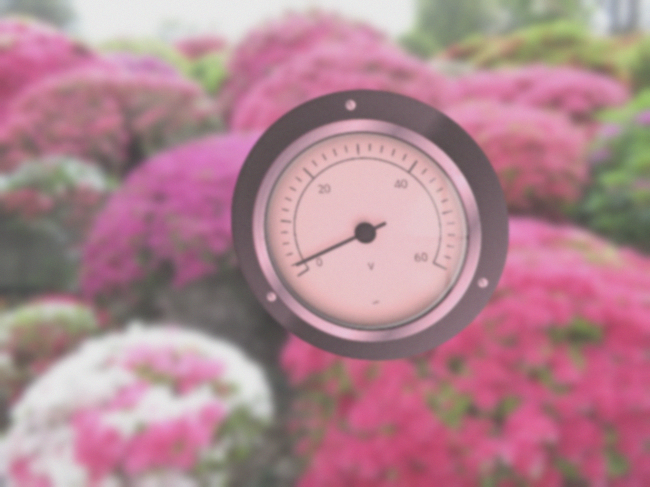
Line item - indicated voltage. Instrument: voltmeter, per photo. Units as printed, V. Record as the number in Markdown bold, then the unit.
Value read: **2** V
